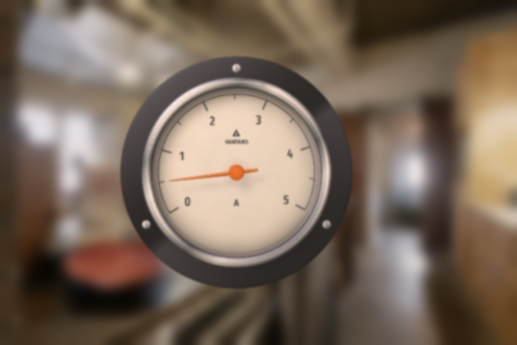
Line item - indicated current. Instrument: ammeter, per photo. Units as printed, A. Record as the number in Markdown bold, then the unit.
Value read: **0.5** A
